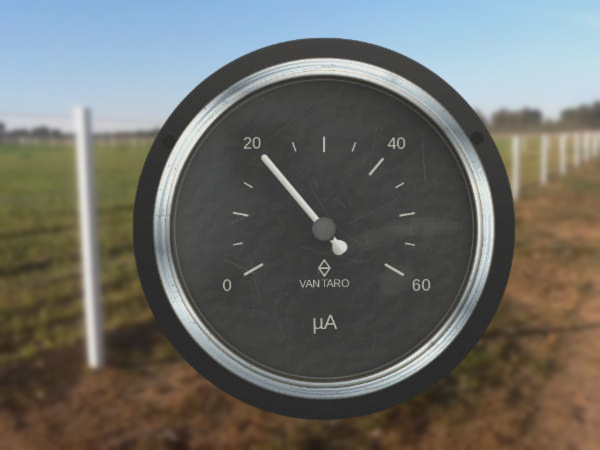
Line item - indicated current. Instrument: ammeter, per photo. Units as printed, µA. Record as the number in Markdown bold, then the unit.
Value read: **20** µA
